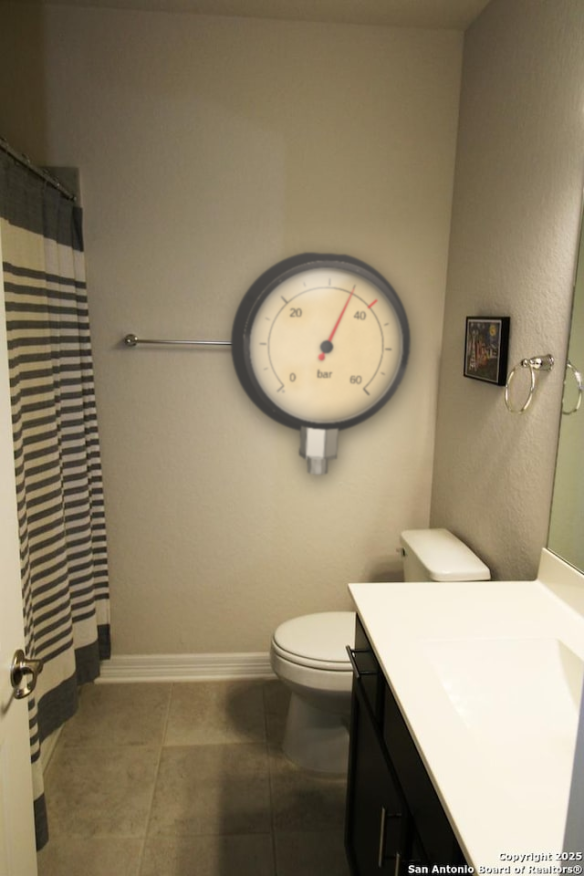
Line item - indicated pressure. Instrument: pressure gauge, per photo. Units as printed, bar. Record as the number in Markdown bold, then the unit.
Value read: **35** bar
